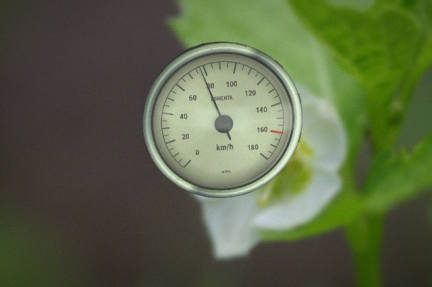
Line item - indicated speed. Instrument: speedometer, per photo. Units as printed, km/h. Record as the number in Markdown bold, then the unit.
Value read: **77.5** km/h
